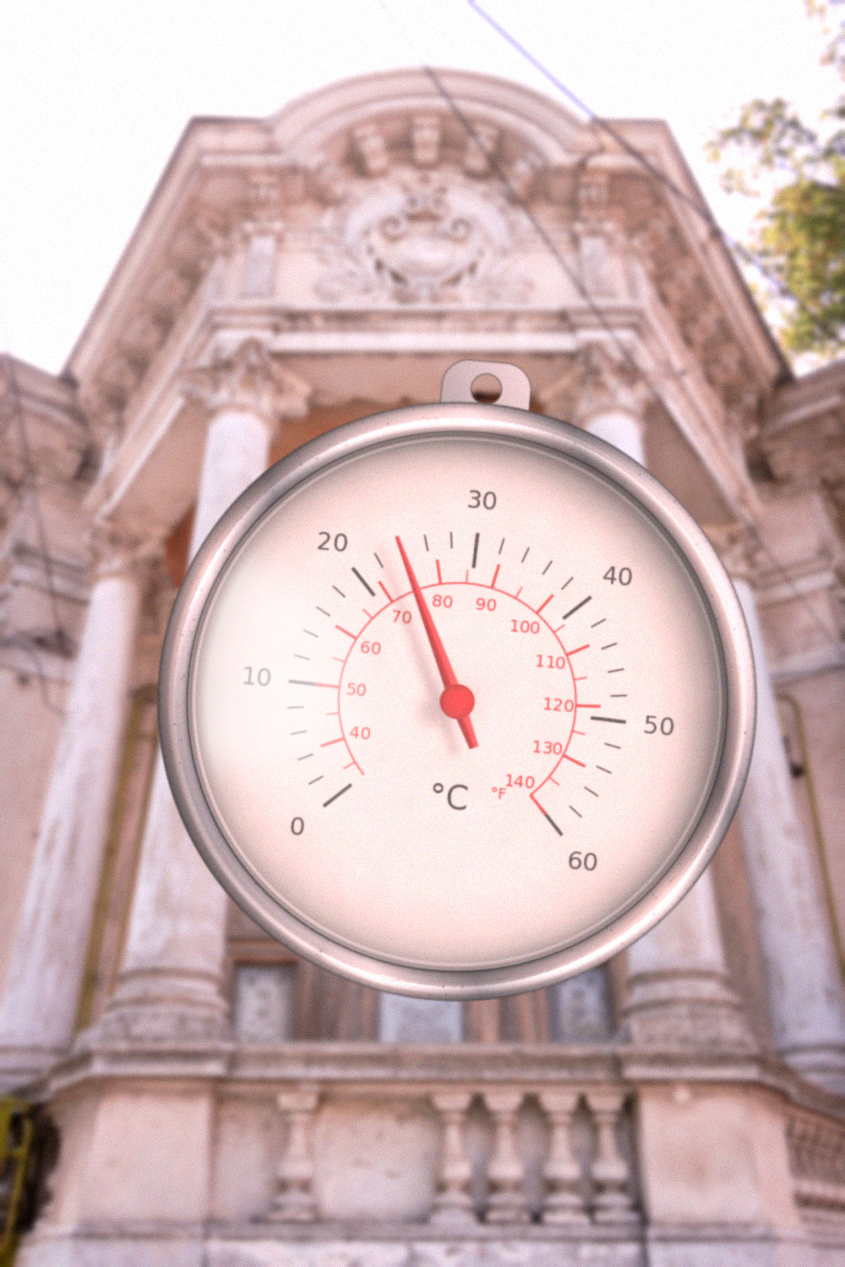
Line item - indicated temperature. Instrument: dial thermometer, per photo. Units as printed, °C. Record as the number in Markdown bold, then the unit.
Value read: **24** °C
